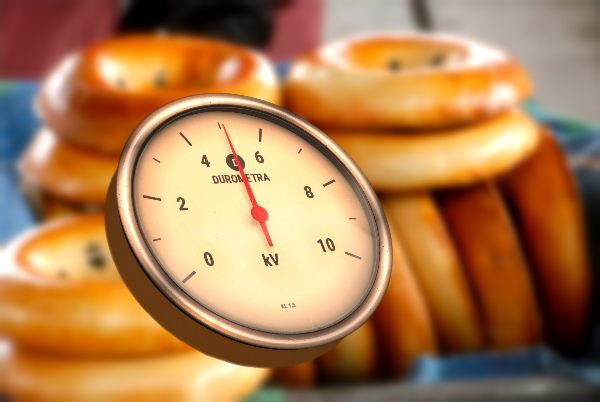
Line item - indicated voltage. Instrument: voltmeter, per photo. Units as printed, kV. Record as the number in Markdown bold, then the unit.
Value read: **5** kV
